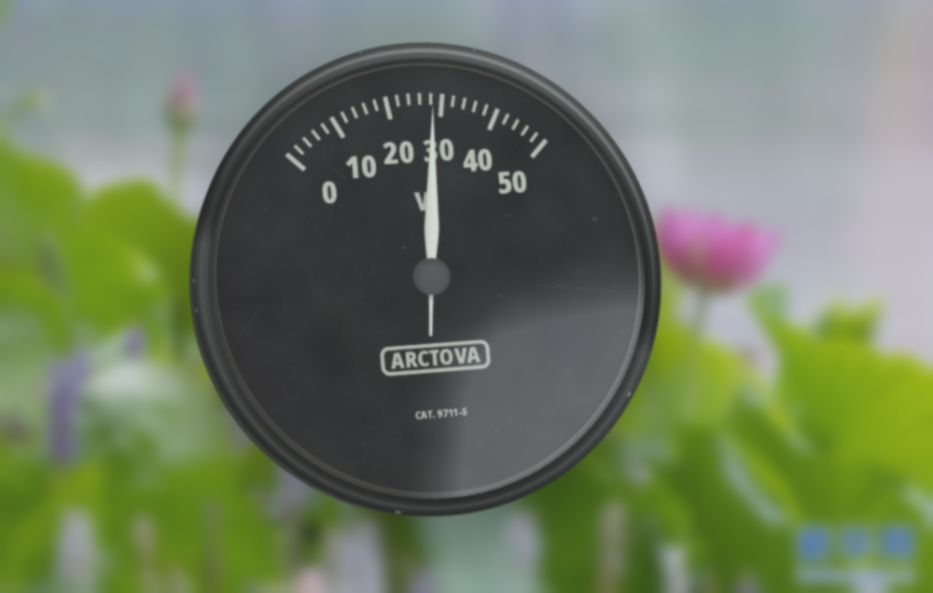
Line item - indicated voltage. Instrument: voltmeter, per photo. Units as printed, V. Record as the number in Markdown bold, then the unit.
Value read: **28** V
